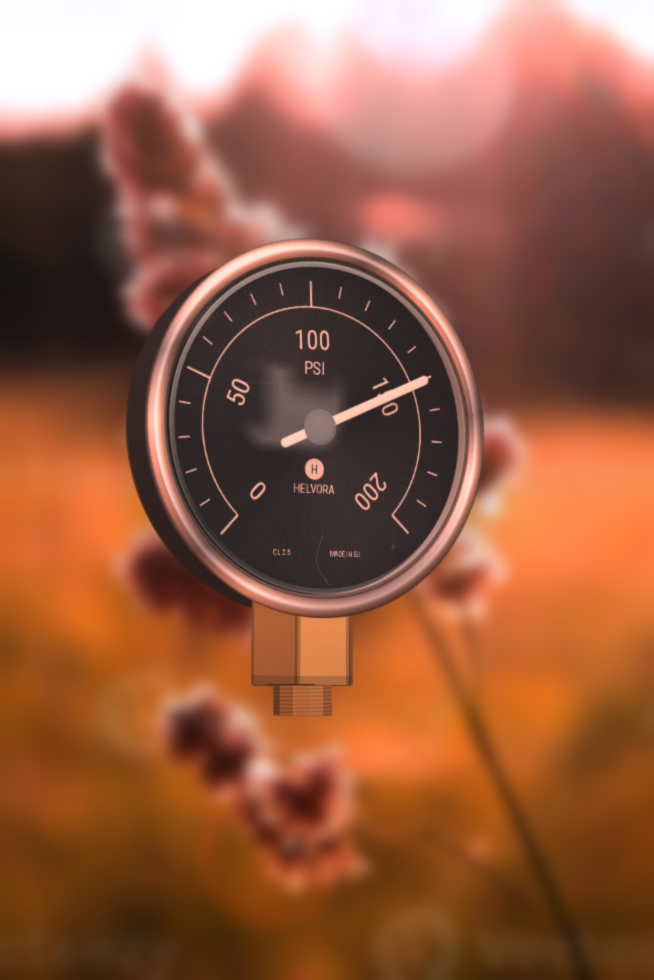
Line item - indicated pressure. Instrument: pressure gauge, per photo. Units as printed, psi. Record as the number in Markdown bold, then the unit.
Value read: **150** psi
